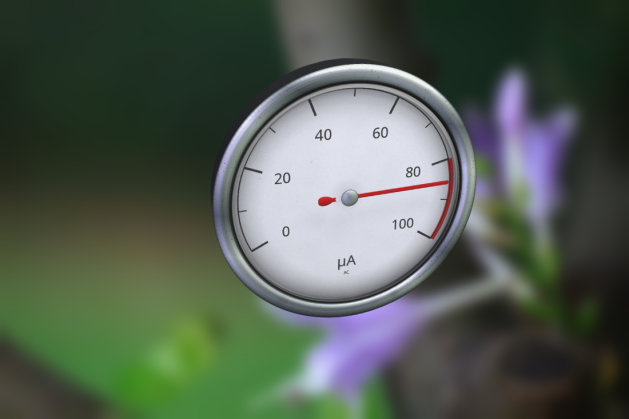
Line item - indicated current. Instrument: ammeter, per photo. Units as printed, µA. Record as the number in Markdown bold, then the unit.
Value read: **85** µA
